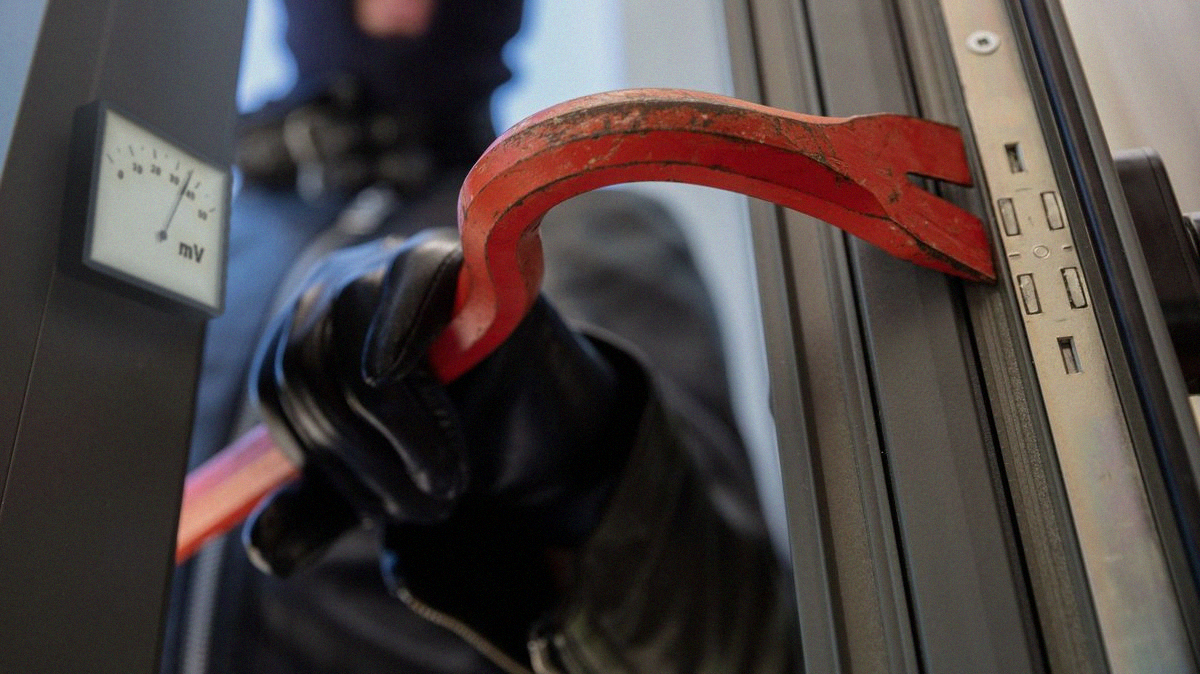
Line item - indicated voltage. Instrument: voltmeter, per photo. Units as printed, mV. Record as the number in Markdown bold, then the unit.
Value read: **35** mV
